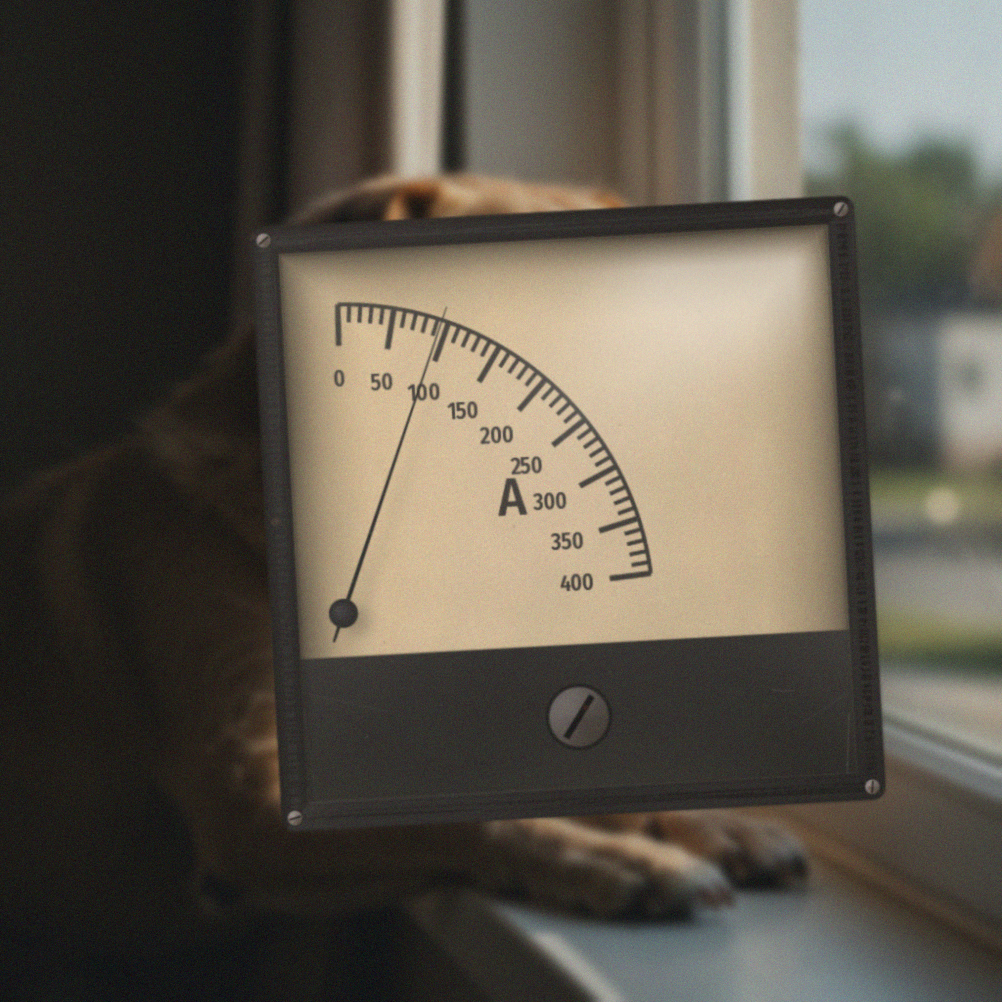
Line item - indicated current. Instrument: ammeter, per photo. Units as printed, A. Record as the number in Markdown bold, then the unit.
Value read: **95** A
